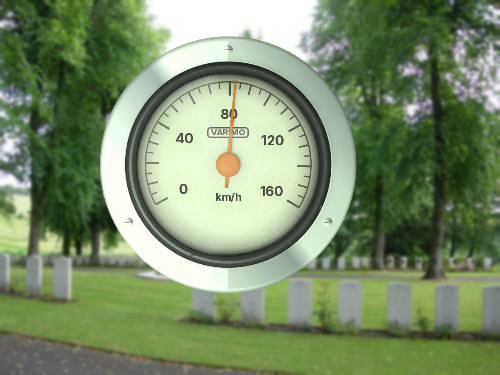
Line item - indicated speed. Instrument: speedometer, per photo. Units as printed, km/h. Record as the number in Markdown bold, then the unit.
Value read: **82.5** km/h
